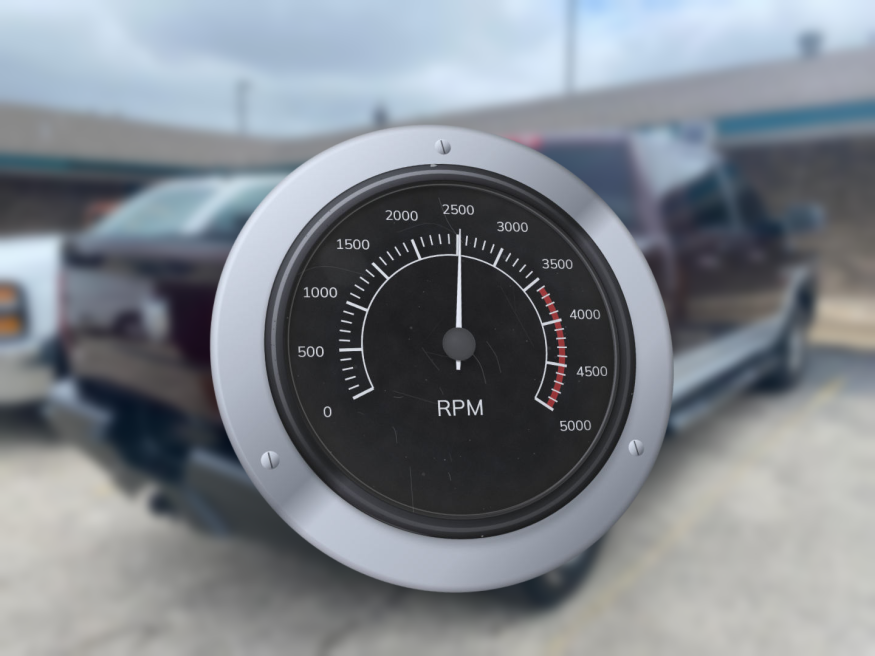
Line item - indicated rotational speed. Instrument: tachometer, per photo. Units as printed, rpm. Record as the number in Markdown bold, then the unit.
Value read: **2500** rpm
